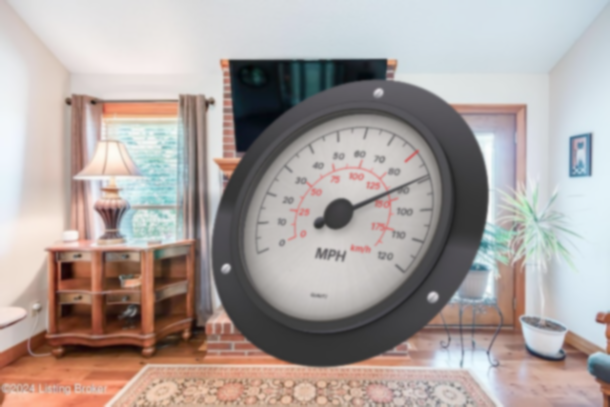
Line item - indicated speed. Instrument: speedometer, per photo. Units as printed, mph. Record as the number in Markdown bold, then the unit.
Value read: **90** mph
